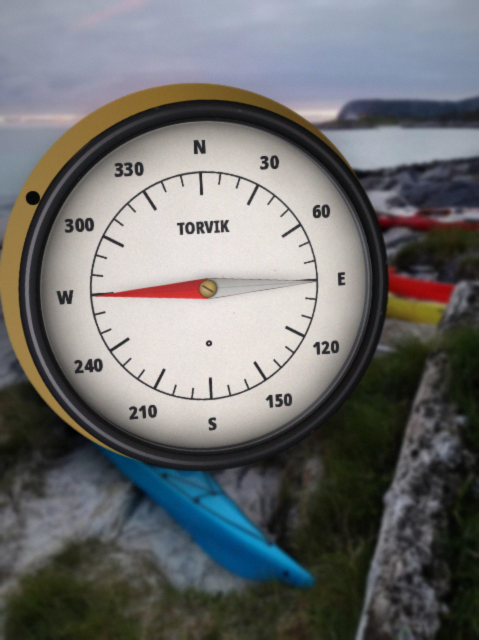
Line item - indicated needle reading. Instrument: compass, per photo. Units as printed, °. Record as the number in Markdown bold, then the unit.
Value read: **270** °
